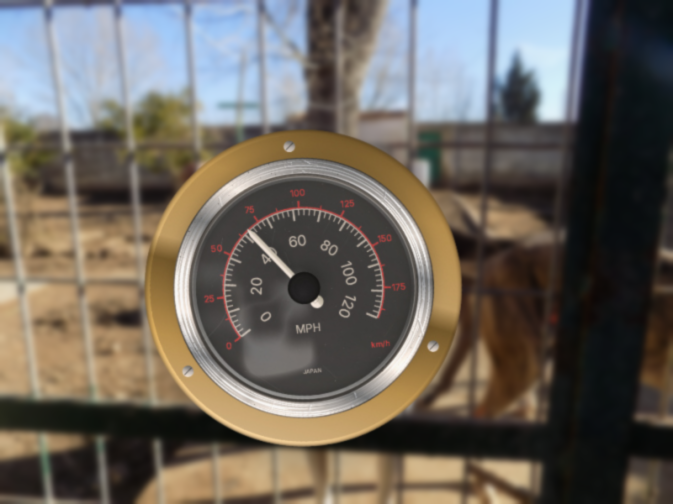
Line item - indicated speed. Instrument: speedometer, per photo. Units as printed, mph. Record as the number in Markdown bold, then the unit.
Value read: **42** mph
